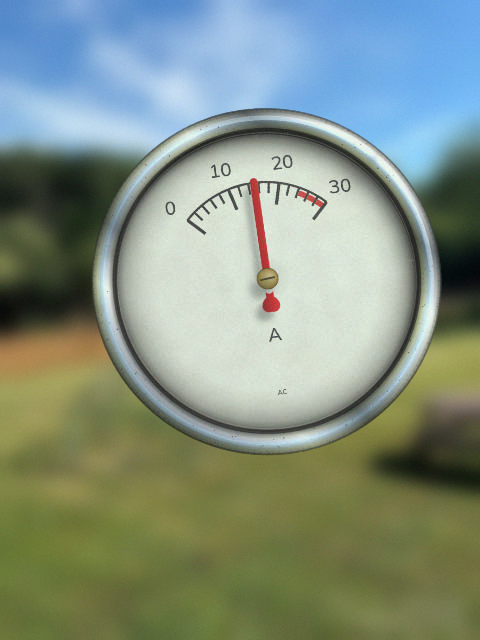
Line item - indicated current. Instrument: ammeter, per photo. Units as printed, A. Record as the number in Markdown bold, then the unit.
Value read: **15** A
